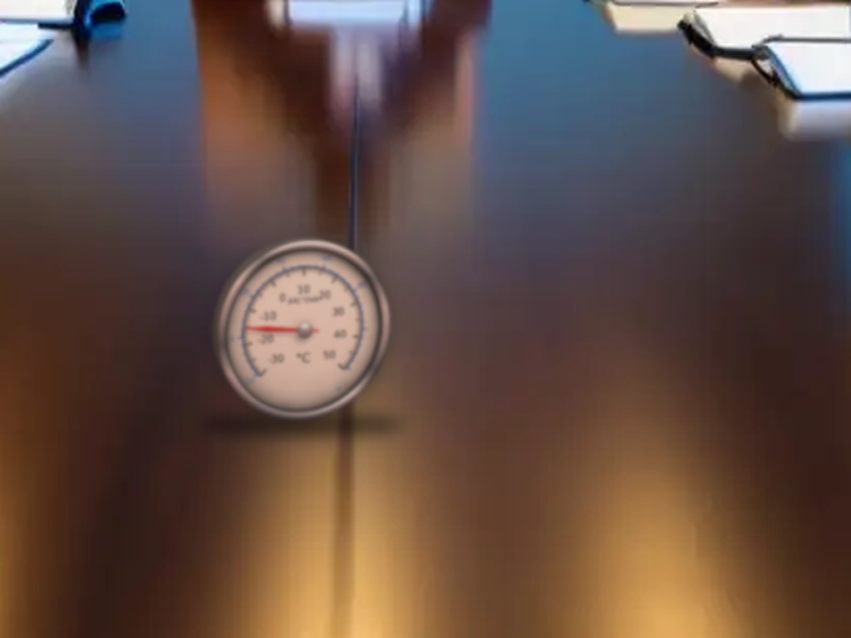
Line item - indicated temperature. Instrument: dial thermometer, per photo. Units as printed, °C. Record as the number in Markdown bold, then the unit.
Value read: **-15** °C
